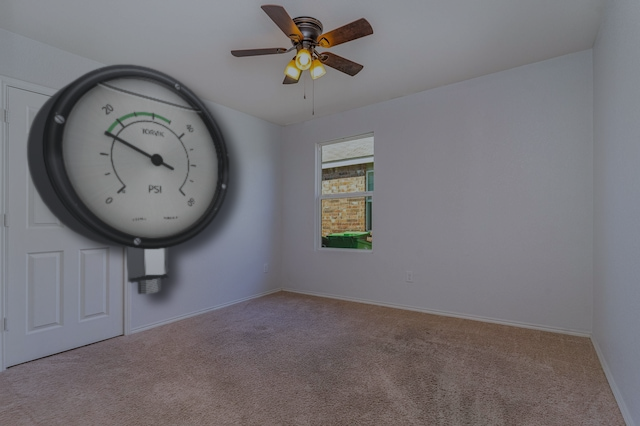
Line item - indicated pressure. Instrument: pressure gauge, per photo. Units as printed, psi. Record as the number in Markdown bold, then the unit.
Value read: **15** psi
